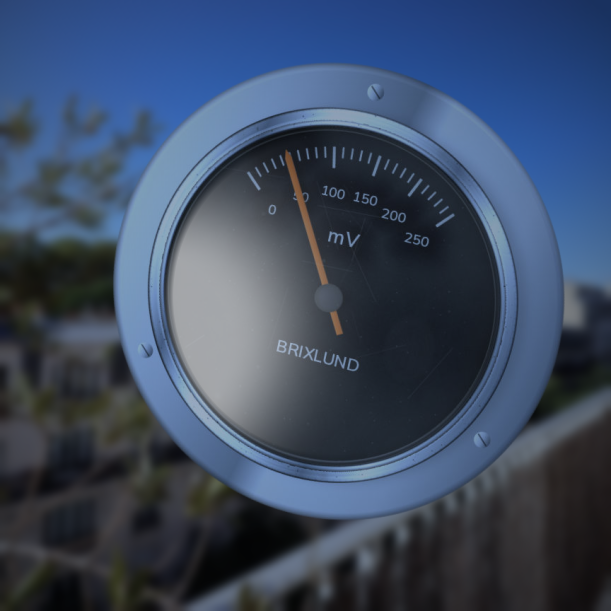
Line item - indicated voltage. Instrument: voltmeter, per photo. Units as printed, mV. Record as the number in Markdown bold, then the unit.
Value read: **50** mV
